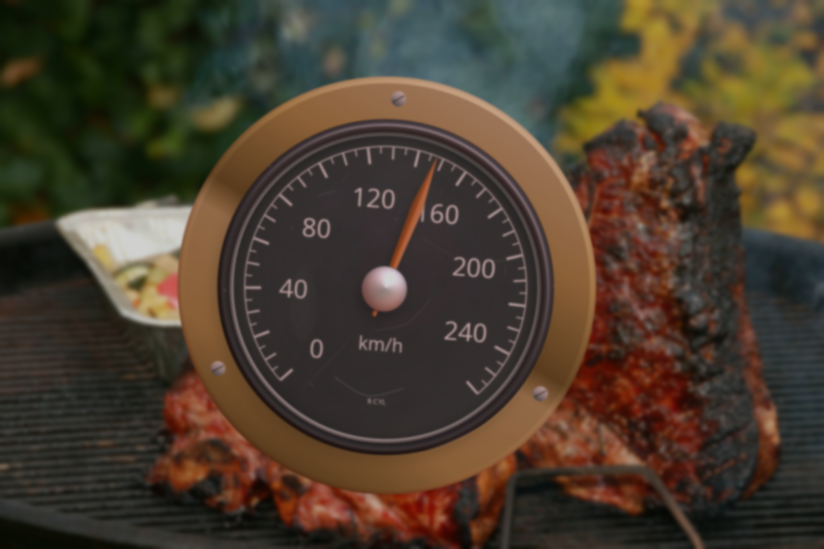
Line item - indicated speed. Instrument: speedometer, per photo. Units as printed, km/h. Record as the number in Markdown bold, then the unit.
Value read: **147.5** km/h
